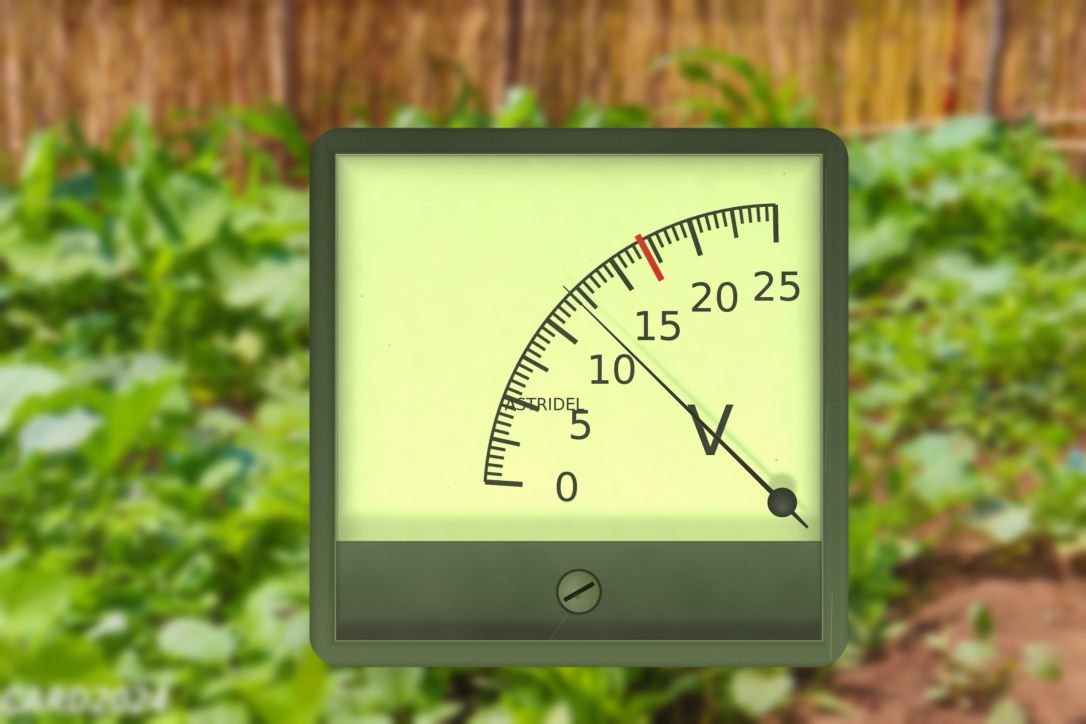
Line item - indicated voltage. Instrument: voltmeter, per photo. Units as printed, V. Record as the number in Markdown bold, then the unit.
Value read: **12** V
